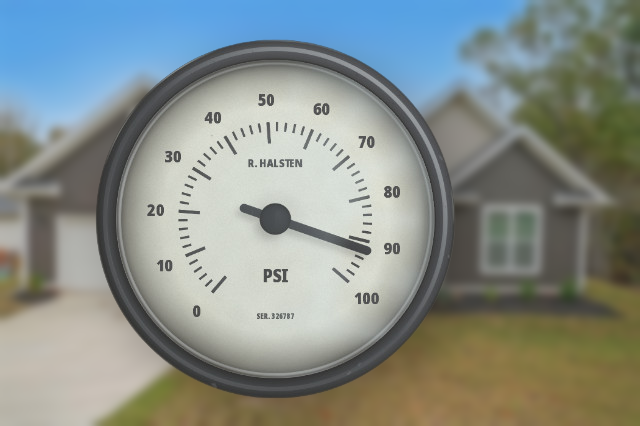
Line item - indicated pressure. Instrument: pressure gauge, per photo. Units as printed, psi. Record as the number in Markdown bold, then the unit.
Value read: **92** psi
